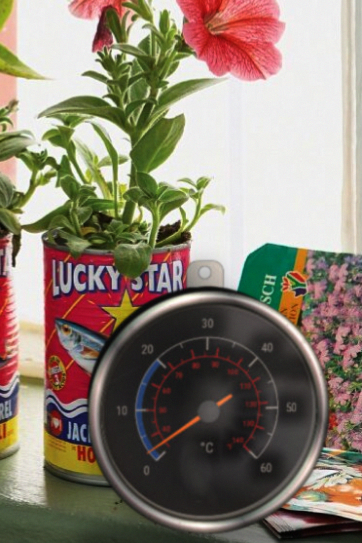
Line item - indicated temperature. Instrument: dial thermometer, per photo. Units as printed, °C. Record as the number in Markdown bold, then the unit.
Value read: **2.5** °C
